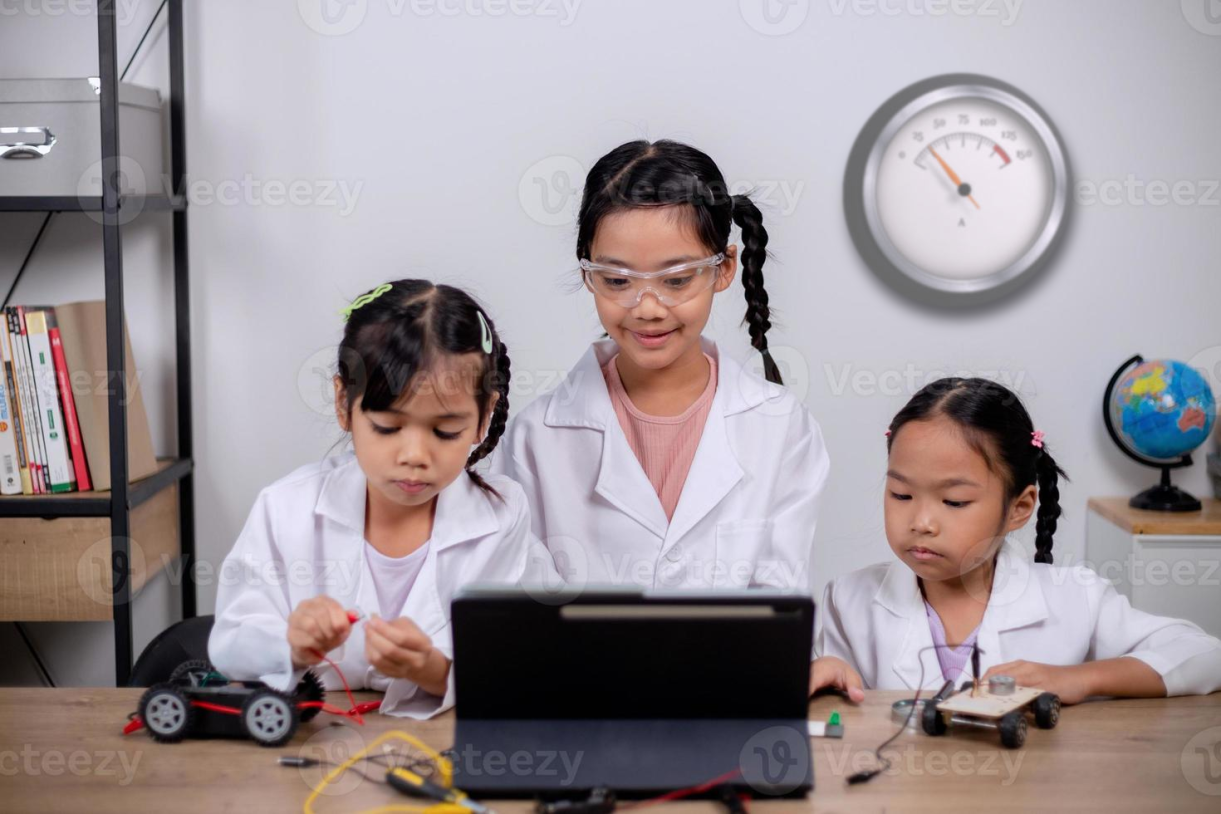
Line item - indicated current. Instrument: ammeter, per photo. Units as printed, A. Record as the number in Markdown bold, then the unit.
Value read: **25** A
